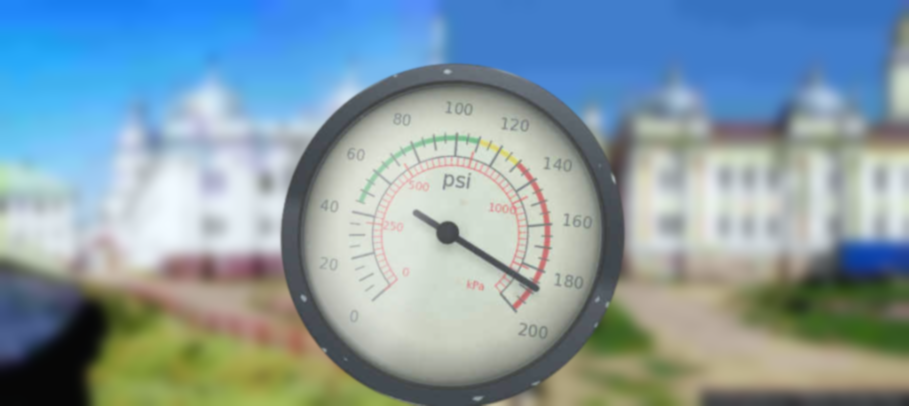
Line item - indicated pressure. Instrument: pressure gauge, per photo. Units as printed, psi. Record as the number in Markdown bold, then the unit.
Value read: **187.5** psi
